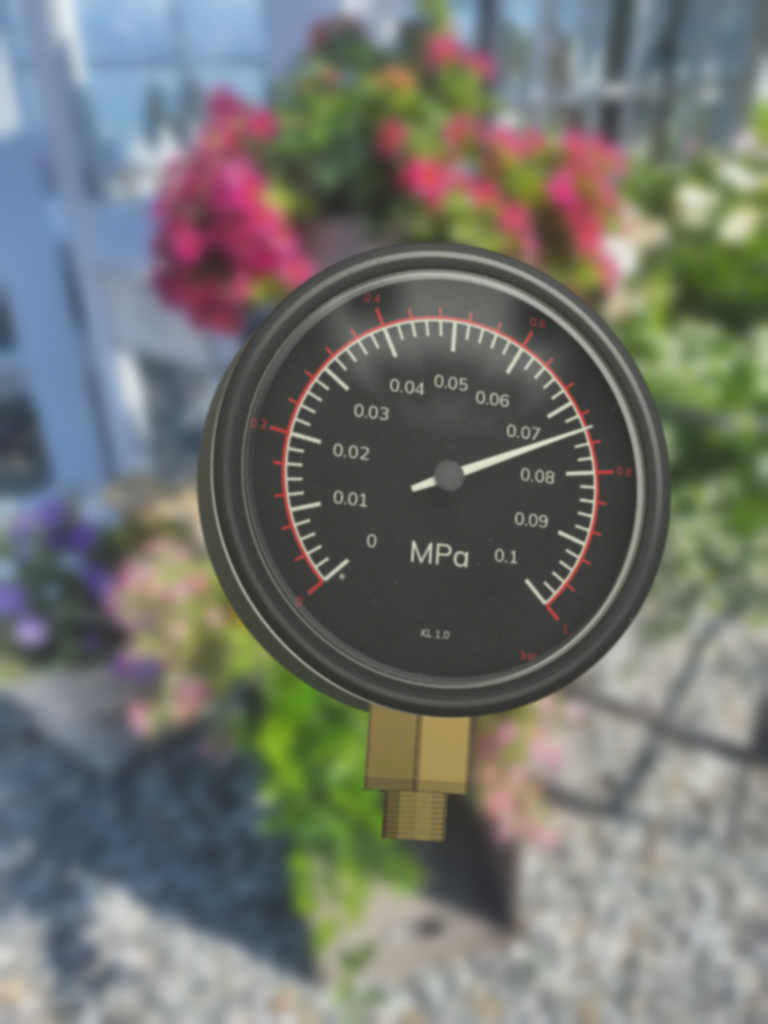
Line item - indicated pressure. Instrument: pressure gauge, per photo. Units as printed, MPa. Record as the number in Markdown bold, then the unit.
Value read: **0.074** MPa
